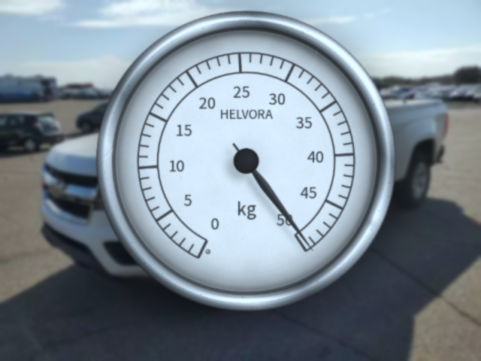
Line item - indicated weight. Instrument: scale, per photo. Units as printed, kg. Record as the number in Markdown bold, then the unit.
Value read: **49.5** kg
